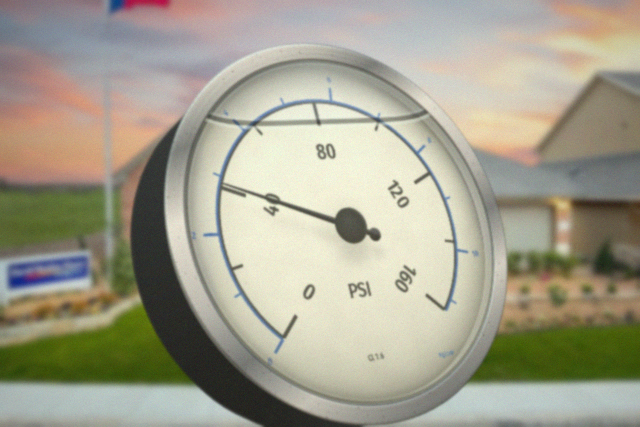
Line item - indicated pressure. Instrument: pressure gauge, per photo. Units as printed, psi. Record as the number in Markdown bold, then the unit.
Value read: **40** psi
